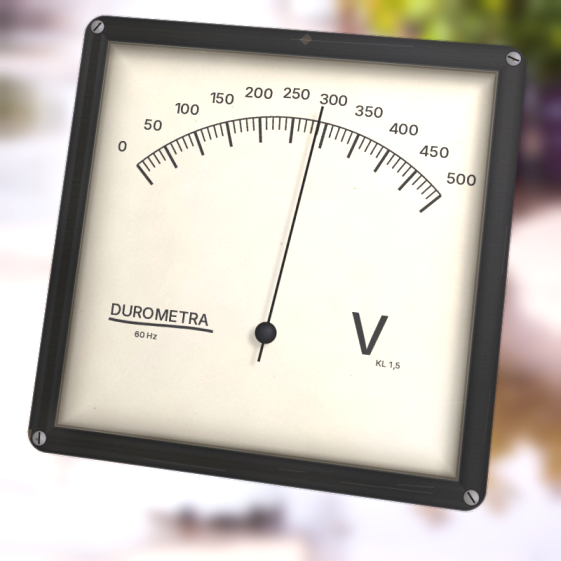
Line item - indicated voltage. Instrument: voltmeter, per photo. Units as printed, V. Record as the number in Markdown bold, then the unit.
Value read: **290** V
